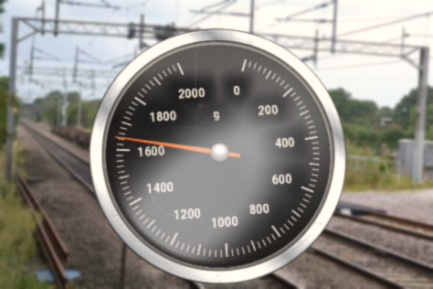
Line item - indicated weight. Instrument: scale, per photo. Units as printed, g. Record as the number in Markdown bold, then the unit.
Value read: **1640** g
